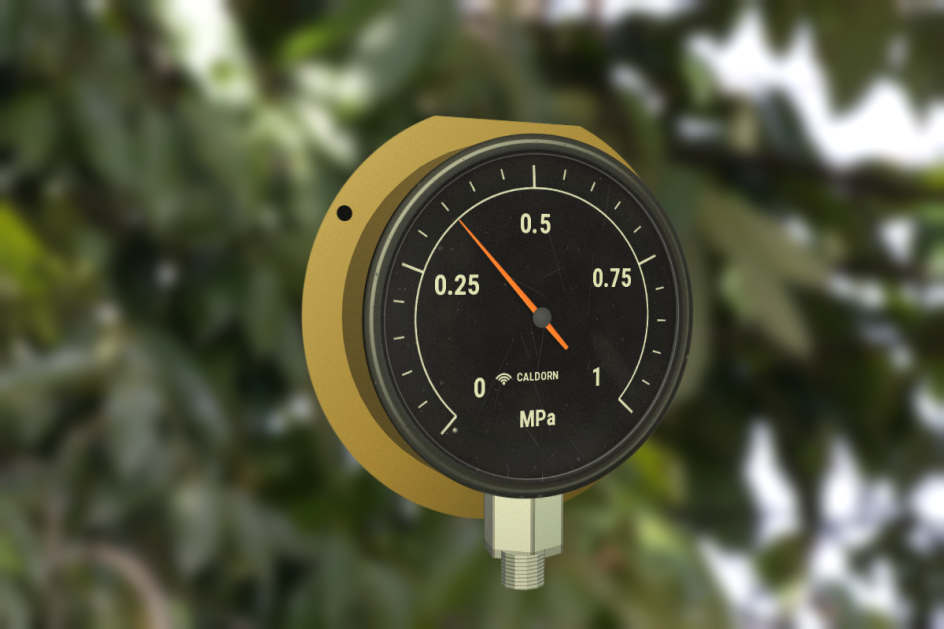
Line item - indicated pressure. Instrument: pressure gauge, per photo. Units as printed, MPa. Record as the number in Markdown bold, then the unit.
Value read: **0.35** MPa
